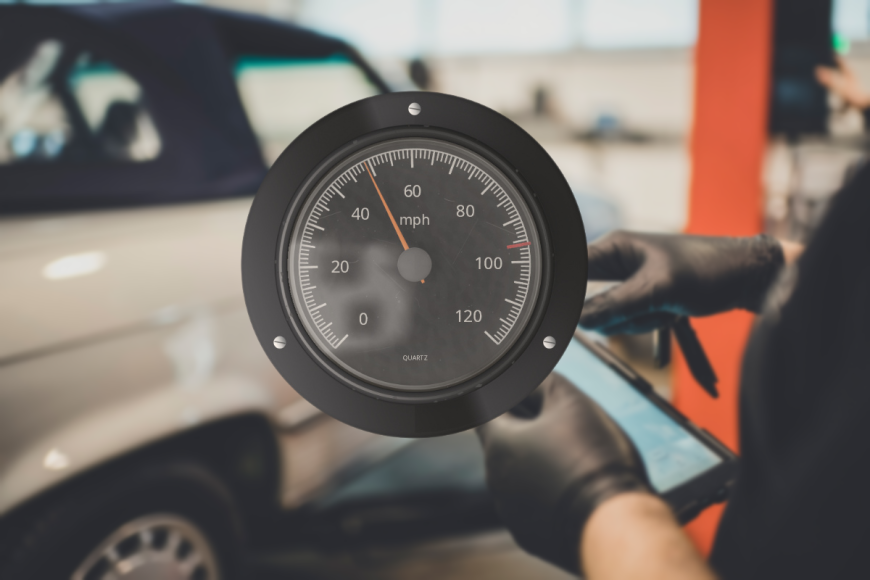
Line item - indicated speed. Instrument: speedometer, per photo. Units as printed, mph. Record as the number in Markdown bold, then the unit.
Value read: **49** mph
